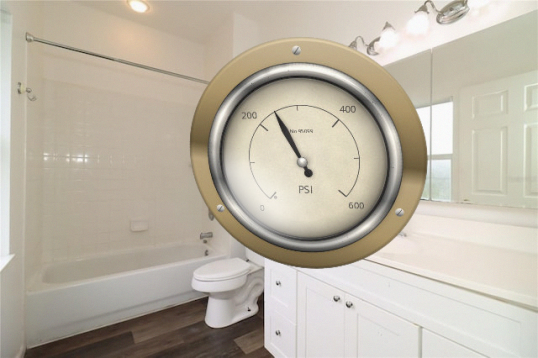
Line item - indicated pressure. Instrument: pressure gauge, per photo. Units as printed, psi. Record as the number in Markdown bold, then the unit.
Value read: **250** psi
